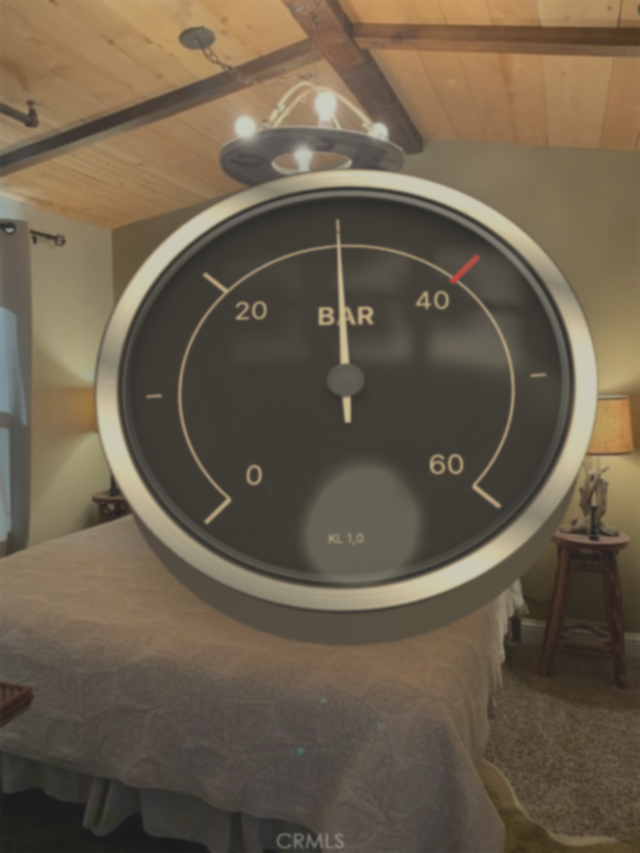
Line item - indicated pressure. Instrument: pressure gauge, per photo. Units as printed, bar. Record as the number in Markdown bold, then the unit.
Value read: **30** bar
